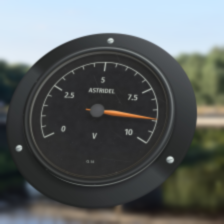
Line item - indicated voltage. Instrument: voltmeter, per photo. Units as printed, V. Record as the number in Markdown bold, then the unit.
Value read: **9** V
